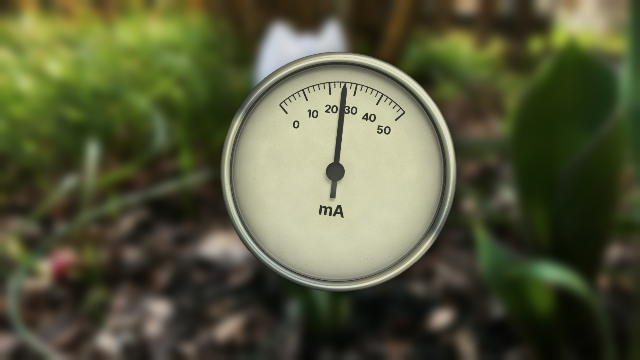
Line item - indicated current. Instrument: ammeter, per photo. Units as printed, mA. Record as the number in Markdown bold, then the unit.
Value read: **26** mA
